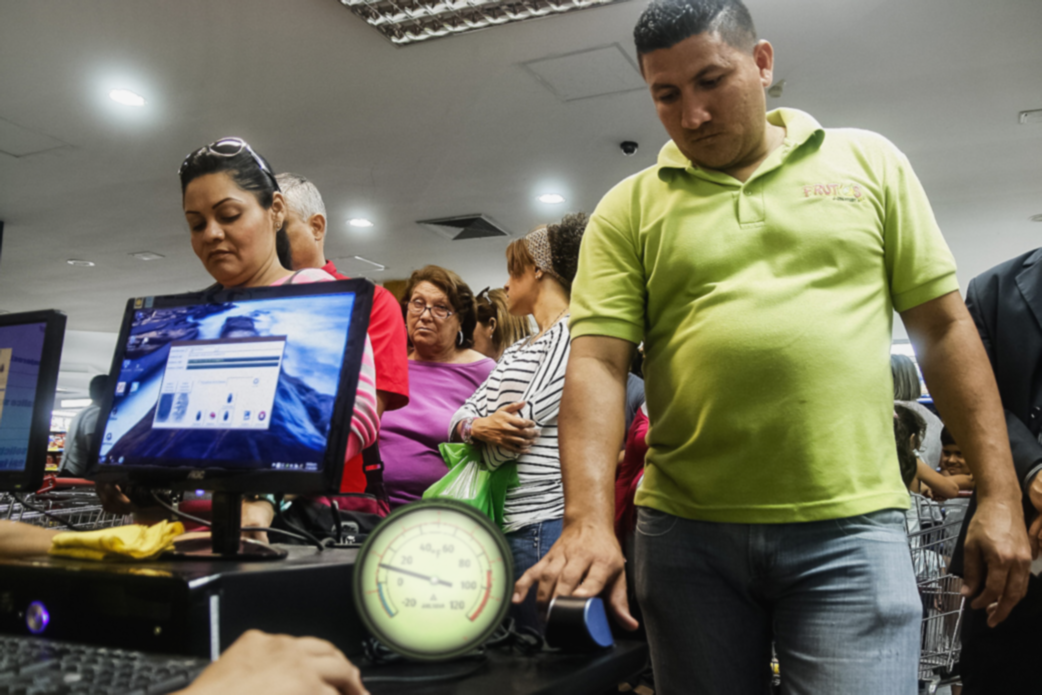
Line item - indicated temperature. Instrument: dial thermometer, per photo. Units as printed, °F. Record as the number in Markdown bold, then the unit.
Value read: **10** °F
